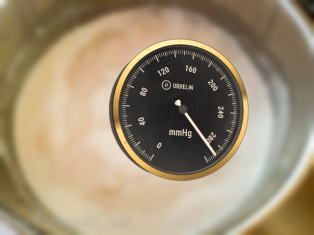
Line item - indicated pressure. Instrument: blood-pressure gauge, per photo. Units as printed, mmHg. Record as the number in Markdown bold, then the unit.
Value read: **290** mmHg
